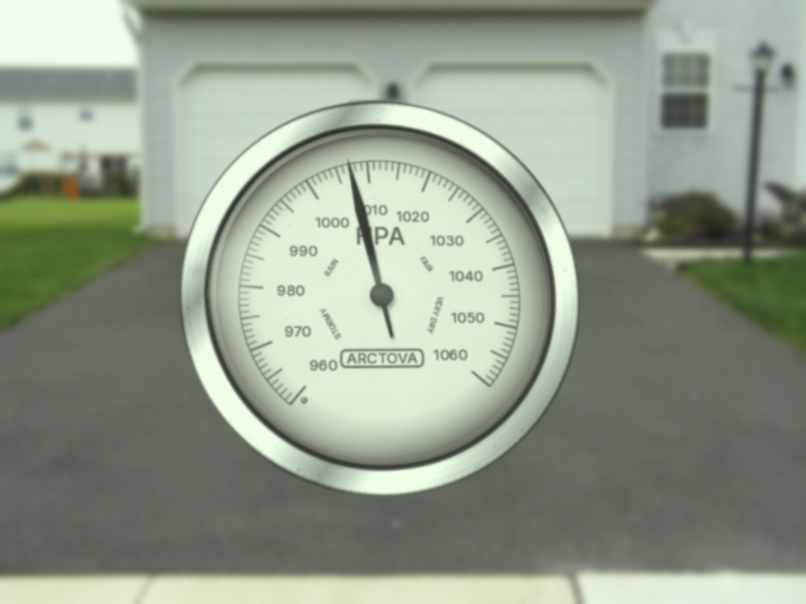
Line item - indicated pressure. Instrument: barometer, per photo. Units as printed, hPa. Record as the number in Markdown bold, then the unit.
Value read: **1007** hPa
